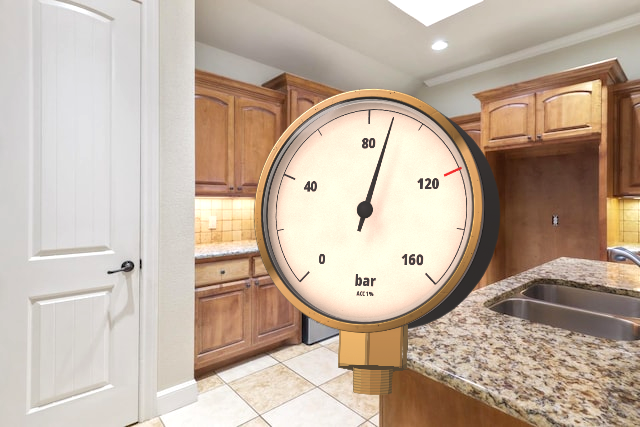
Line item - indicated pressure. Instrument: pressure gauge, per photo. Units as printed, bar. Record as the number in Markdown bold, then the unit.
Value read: **90** bar
